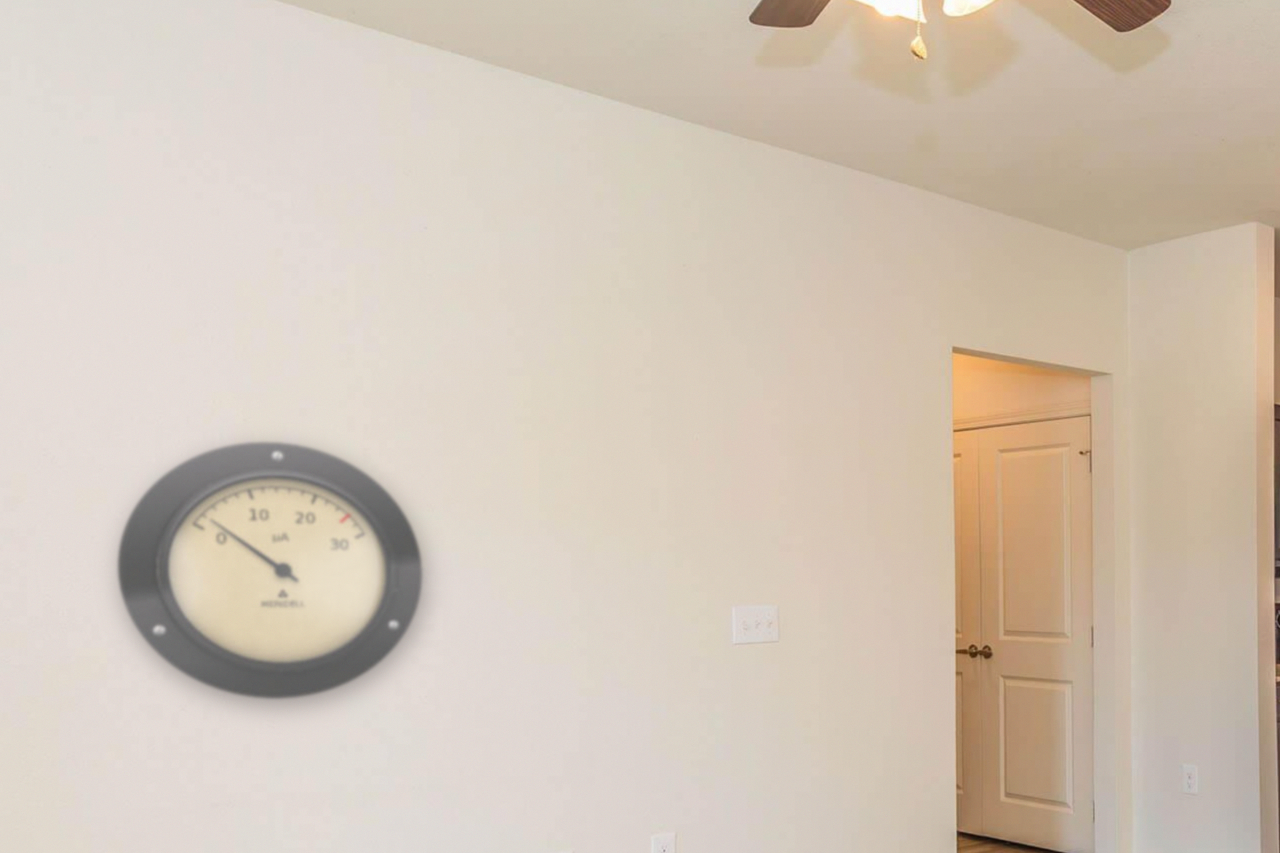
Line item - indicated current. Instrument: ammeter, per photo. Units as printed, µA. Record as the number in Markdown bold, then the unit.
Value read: **2** µA
